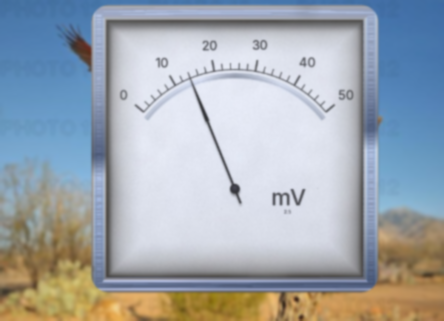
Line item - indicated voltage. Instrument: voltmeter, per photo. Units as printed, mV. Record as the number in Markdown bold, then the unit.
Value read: **14** mV
